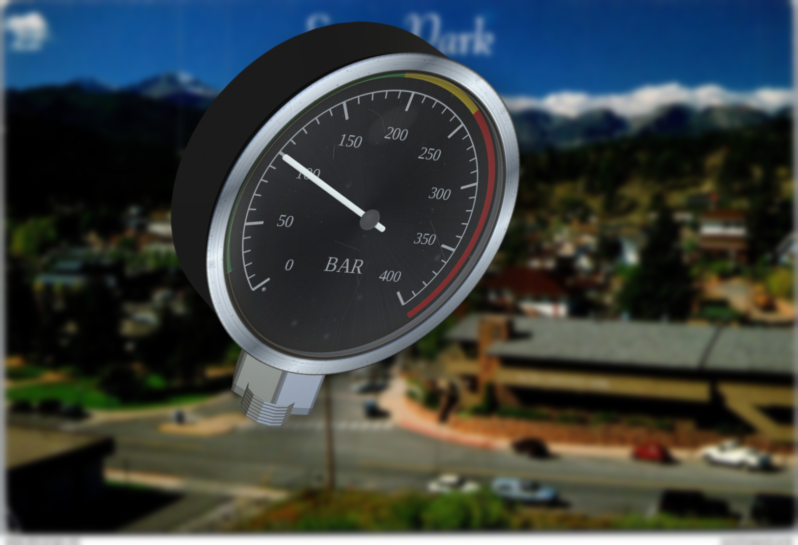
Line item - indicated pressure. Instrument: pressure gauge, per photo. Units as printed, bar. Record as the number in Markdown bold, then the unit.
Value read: **100** bar
